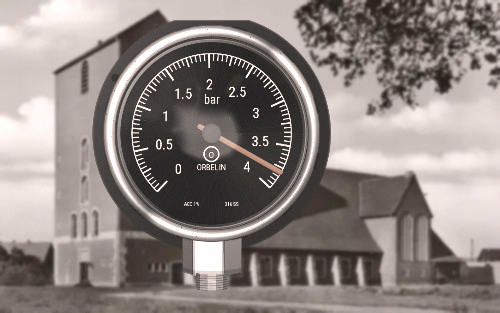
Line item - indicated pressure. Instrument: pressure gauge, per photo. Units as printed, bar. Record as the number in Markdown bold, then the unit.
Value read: **3.8** bar
